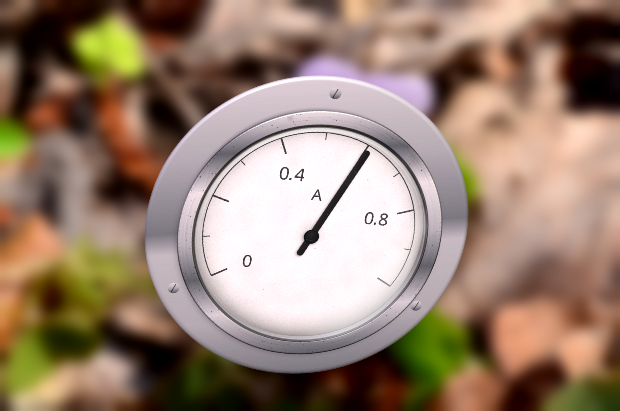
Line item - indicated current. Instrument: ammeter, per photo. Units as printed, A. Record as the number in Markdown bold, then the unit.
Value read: **0.6** A
